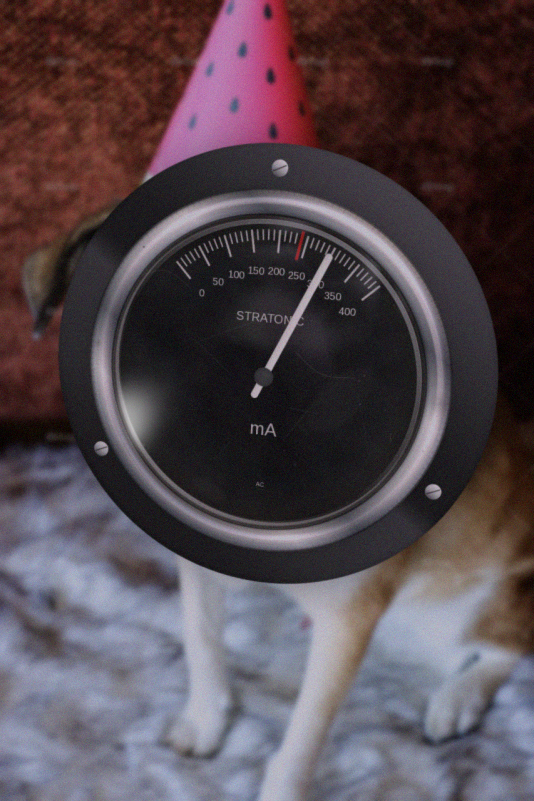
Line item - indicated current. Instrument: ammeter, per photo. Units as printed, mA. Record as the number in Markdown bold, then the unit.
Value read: **300** mA
